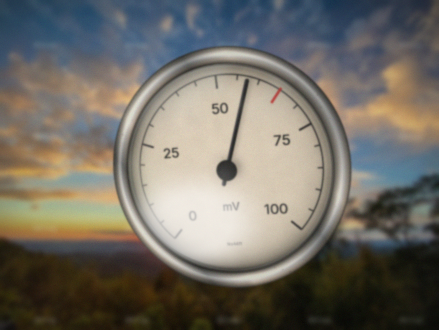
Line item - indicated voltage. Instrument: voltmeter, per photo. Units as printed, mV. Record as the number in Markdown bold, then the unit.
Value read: **57.5** mV
